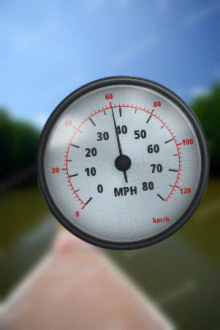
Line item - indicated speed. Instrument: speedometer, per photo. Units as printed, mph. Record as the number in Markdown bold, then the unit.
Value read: **37.5** mph
